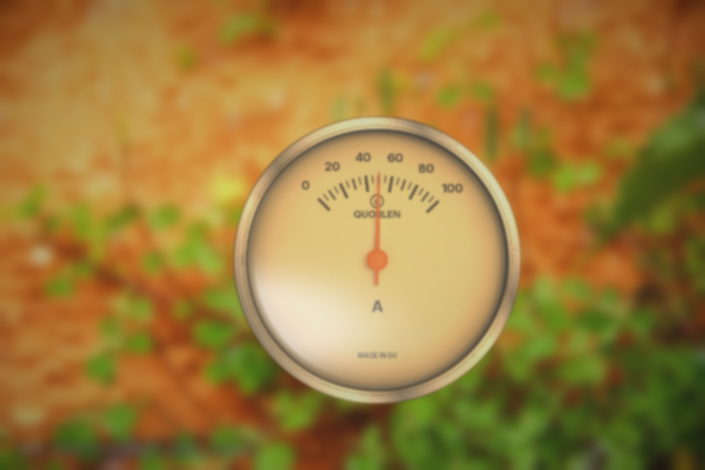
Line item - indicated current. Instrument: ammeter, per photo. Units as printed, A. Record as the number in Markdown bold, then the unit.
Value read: **50** A
